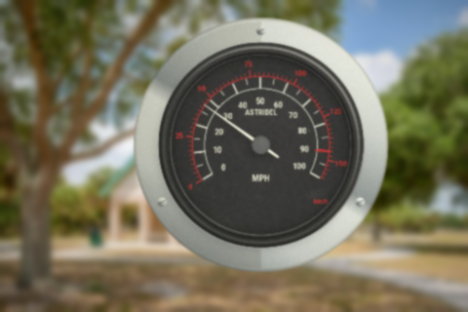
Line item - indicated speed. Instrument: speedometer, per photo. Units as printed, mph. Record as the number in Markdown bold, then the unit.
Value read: **27.5** mph
